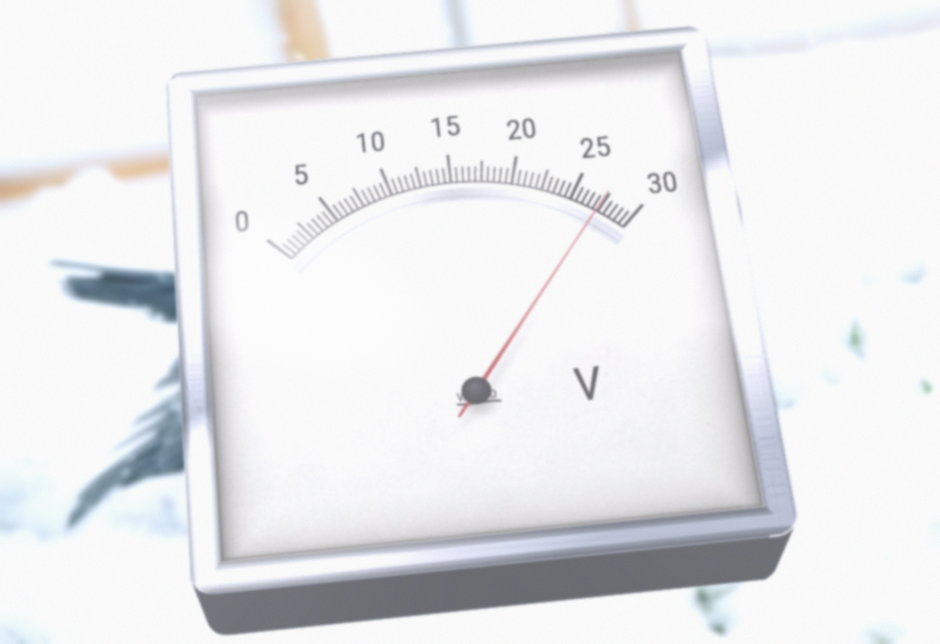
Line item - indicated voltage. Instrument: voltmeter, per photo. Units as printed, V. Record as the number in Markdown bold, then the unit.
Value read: **27.5** V
